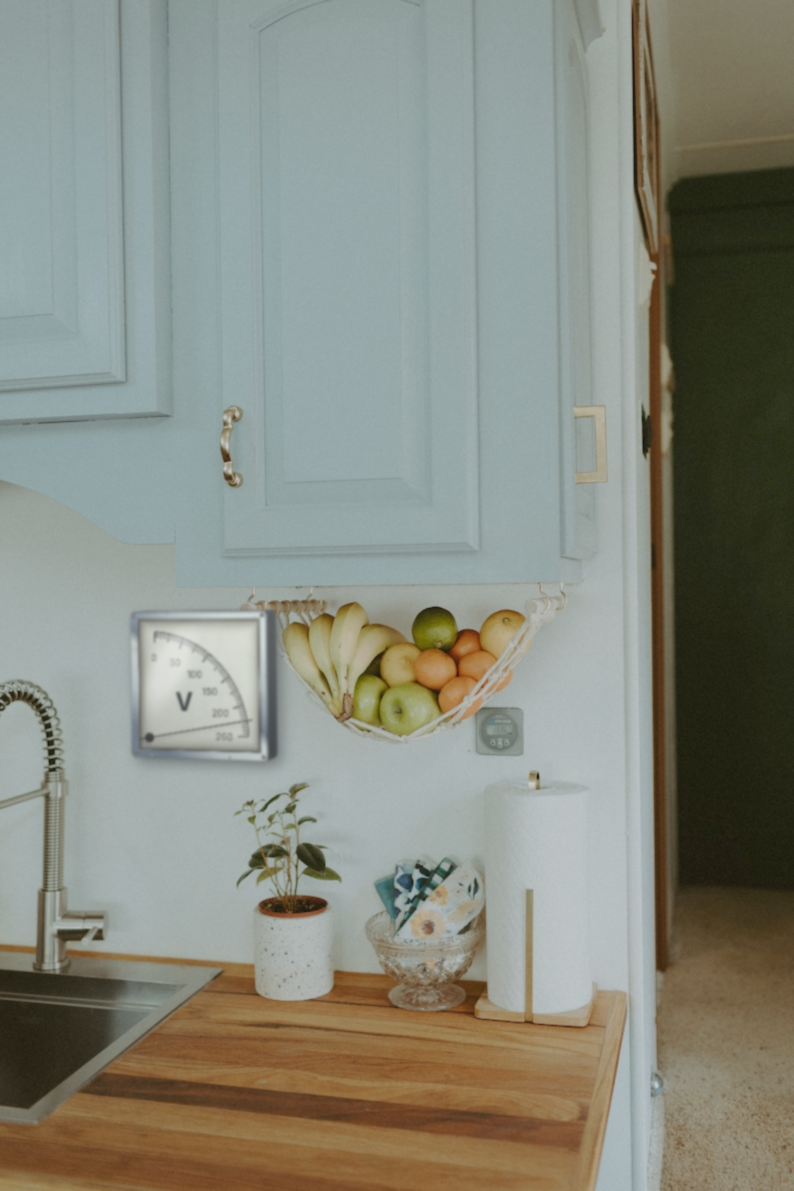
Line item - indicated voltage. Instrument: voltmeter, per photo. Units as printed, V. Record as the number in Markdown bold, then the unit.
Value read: **225** V
